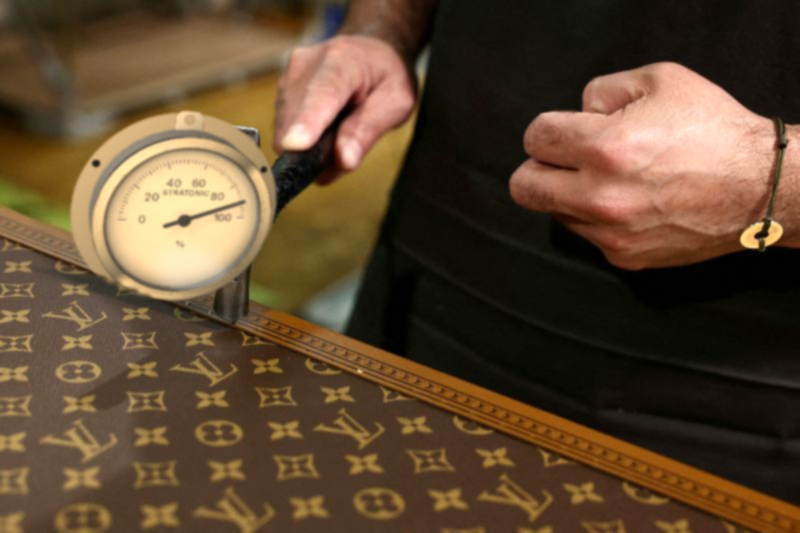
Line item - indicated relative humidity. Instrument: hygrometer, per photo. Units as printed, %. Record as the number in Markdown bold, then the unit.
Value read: **90** %
